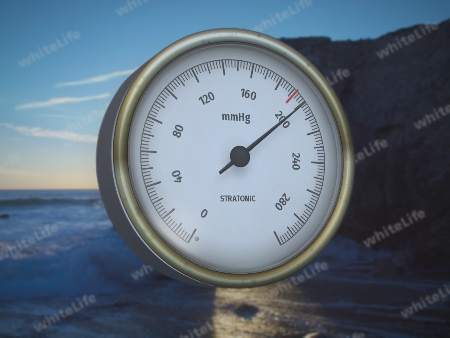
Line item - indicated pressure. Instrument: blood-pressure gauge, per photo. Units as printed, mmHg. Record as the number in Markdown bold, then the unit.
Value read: **200** mmHg
